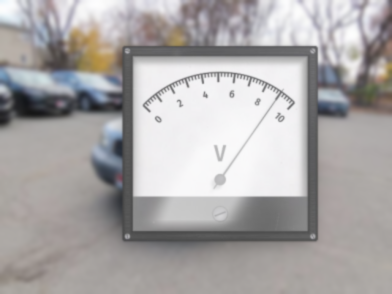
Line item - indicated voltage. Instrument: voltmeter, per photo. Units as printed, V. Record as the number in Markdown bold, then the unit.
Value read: **9** V
